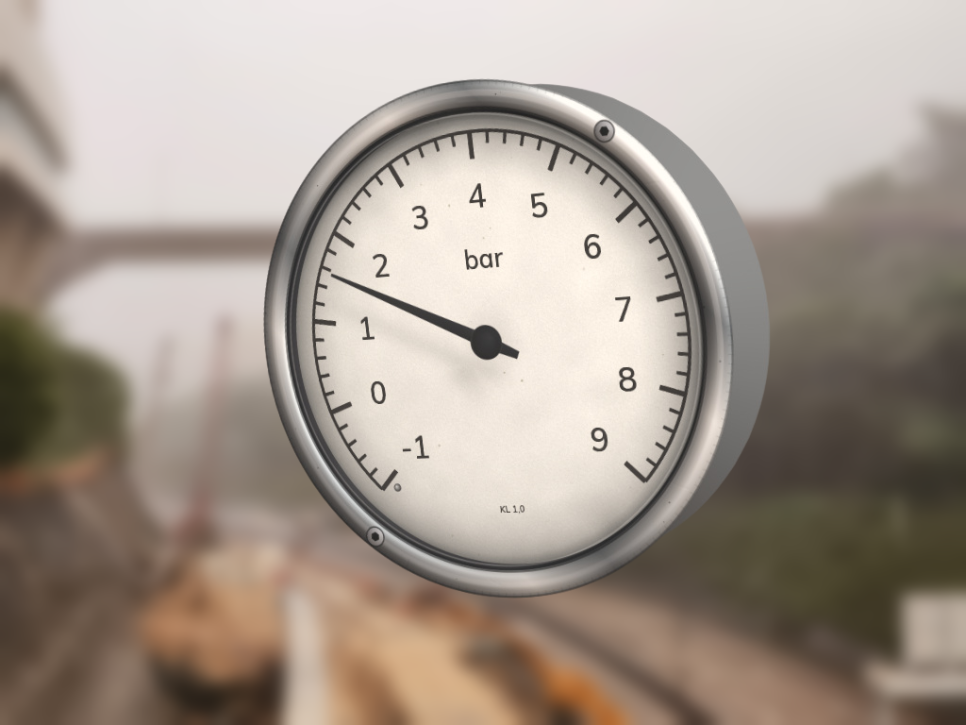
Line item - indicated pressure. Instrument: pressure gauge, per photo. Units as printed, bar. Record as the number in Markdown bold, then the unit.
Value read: **1.6** bar
